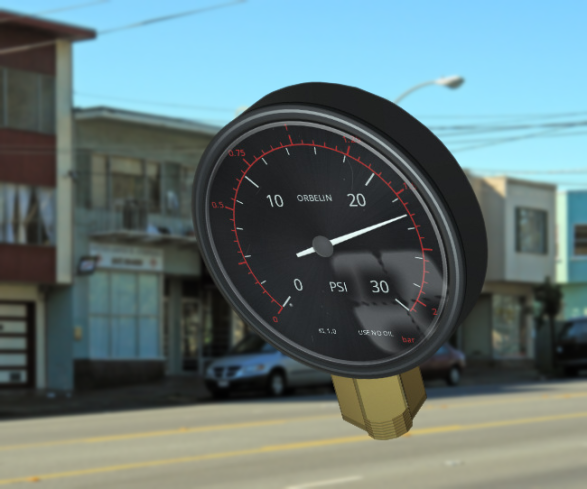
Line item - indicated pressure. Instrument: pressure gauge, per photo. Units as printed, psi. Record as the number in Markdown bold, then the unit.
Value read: **23** psi
